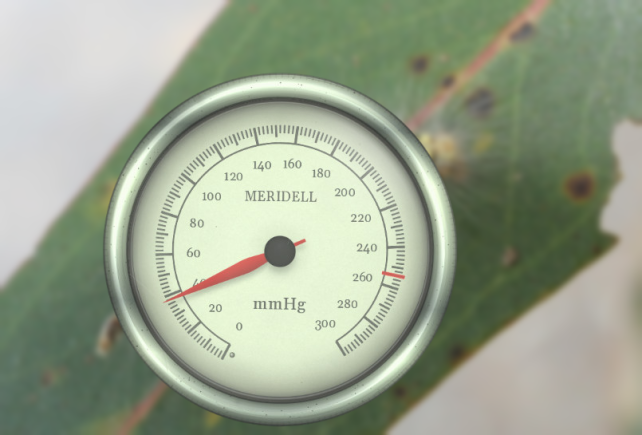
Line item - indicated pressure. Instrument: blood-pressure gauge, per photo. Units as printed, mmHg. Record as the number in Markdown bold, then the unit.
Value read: **38** mmHg
